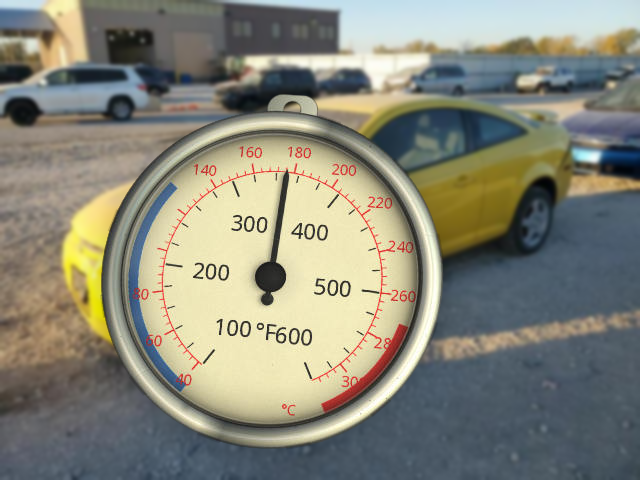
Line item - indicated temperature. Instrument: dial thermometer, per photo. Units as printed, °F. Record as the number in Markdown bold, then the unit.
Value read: **350** °F
